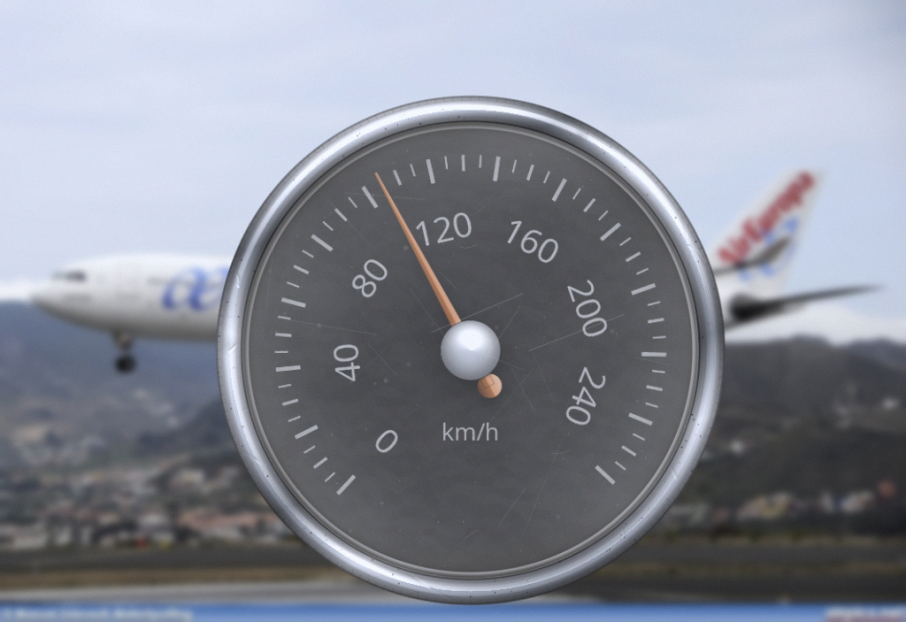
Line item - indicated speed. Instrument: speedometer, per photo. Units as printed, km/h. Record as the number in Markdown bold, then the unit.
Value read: **105** km/h
